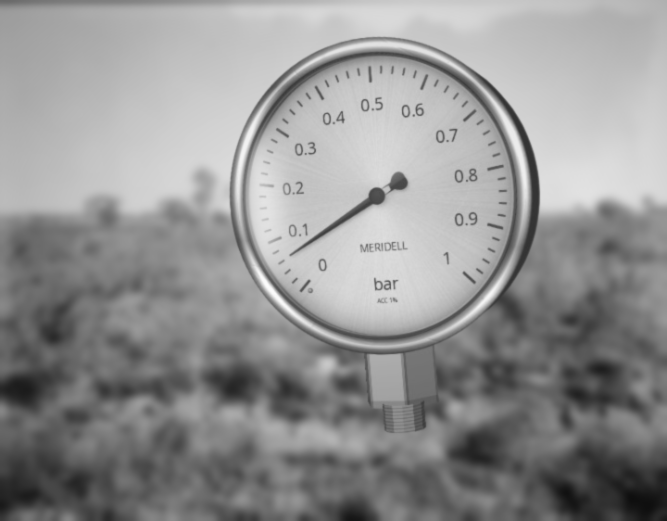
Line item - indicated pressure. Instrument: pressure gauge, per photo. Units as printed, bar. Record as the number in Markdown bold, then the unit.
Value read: **0.06** bar
